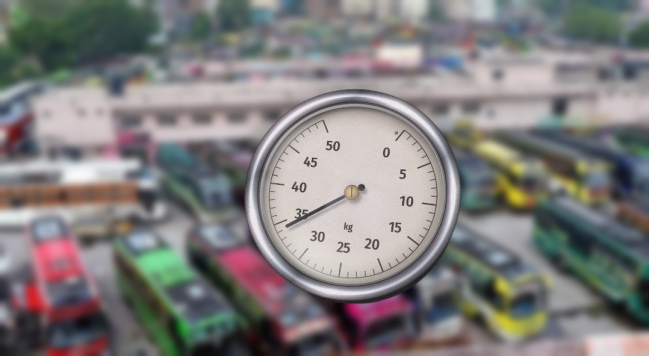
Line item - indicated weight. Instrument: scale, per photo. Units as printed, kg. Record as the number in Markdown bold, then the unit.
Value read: **34** kg
